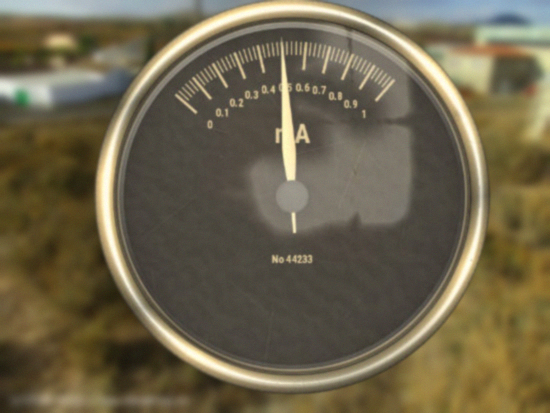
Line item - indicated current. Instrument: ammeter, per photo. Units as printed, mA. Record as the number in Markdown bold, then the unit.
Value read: **0.5** mA
